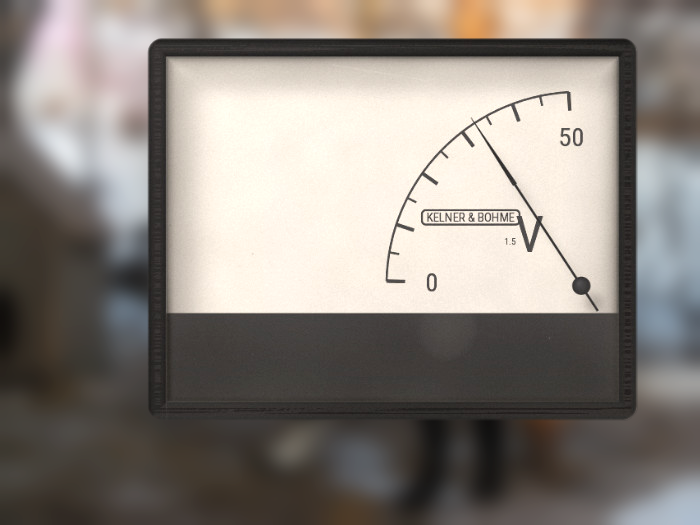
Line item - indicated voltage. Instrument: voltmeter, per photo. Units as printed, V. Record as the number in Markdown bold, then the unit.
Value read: **32.5** V
